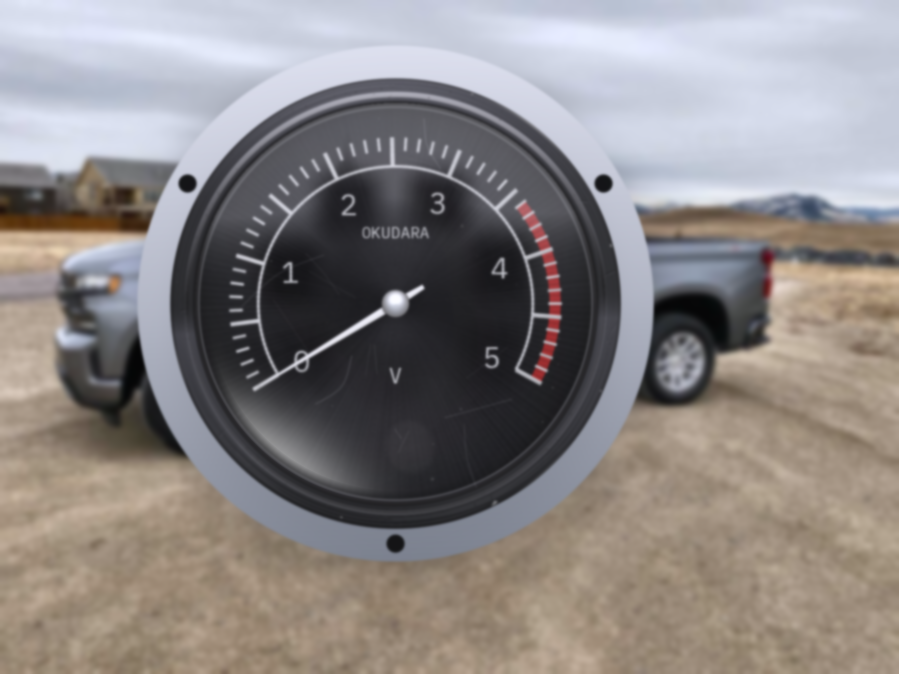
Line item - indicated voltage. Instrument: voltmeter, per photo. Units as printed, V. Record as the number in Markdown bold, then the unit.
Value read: **0** V
